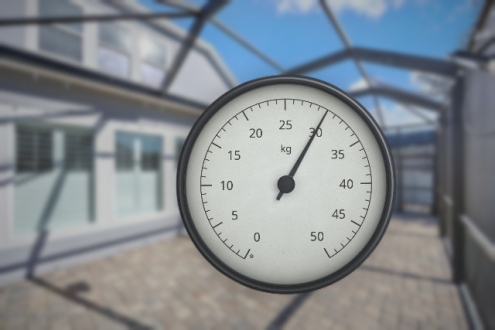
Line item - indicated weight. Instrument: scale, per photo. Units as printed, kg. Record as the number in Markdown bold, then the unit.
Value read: **30** kg
